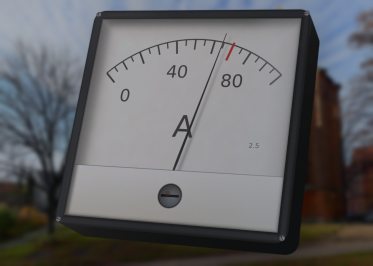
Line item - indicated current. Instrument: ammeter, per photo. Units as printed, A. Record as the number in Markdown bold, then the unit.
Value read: **65** A
